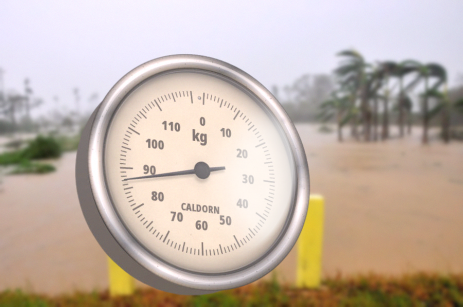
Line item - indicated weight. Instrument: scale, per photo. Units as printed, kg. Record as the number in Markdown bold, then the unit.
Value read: **87** kg
